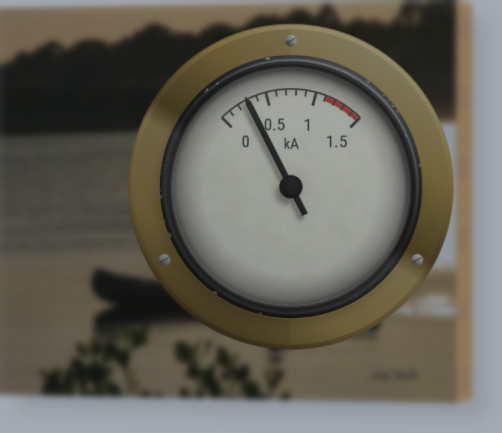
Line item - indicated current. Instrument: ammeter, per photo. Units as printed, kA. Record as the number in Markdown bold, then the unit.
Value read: **0.3** kA
